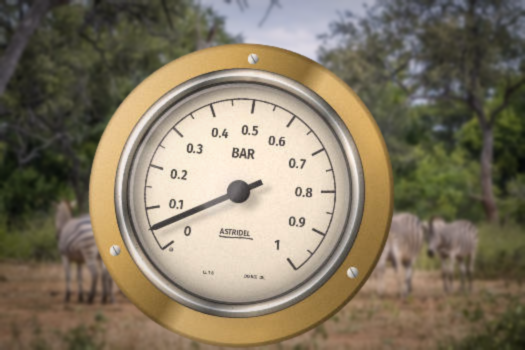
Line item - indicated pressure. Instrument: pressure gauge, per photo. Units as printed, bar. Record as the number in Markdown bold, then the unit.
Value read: **0.05** bar
